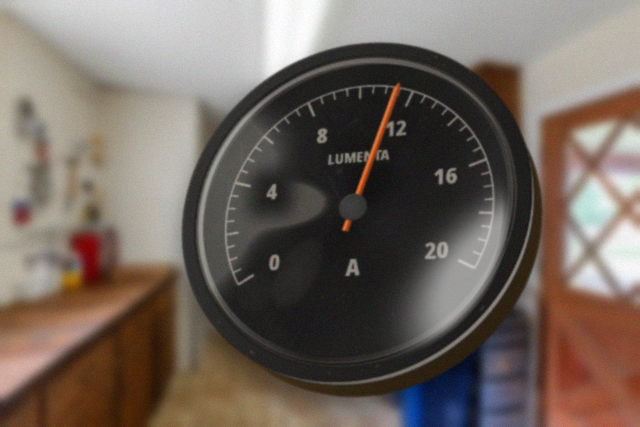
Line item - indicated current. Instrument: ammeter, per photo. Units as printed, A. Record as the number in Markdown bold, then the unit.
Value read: **11.5** A
